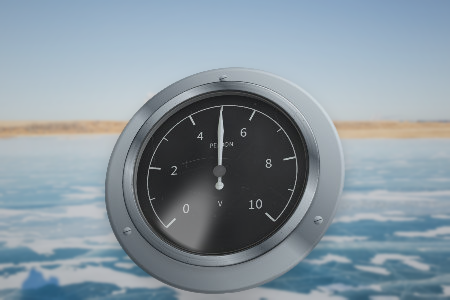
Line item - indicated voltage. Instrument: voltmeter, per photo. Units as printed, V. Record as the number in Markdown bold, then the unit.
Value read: **5** V
